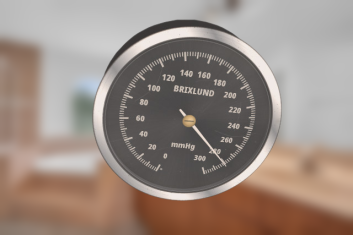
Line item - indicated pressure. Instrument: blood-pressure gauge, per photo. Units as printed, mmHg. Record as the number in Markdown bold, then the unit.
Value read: **280** mmHg
